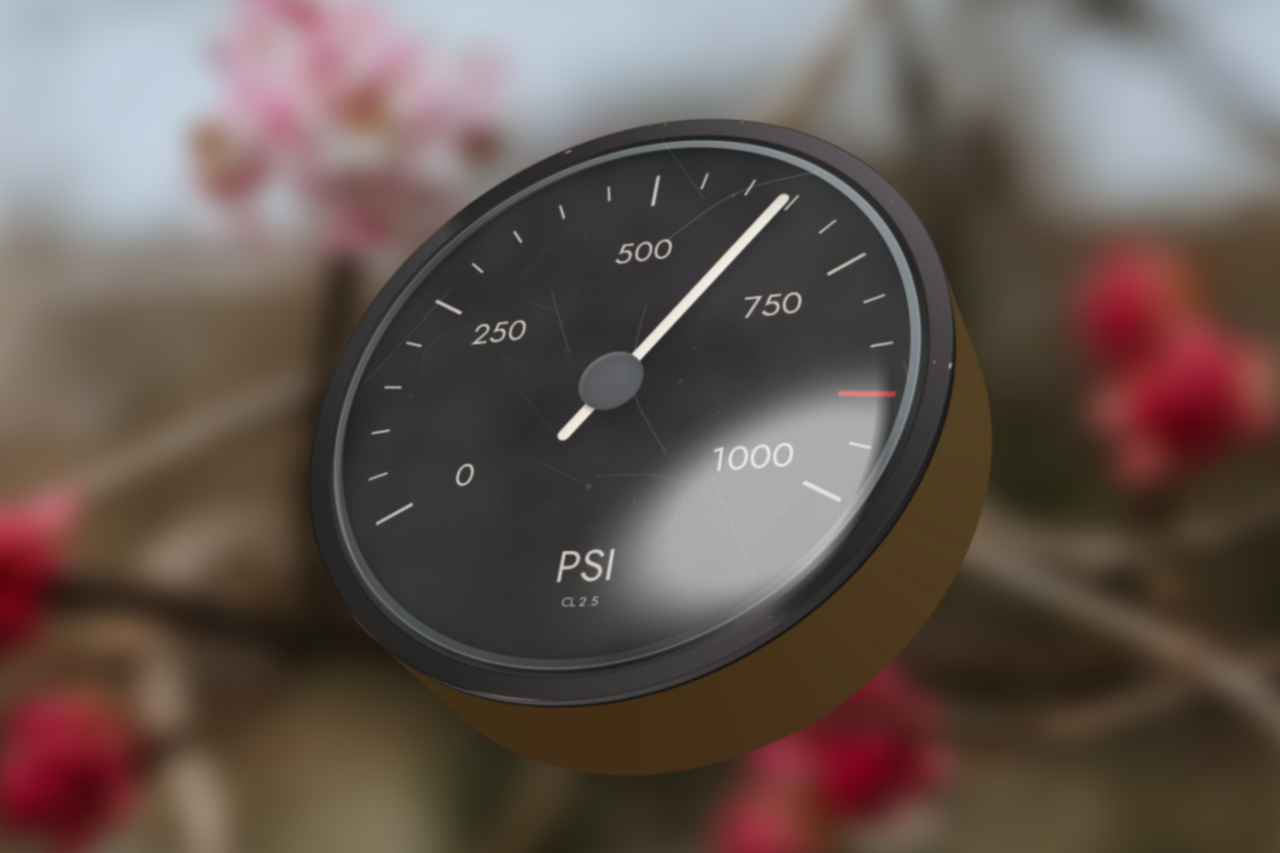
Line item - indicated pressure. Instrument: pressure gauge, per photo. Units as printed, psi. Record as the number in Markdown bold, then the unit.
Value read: **650** psi
